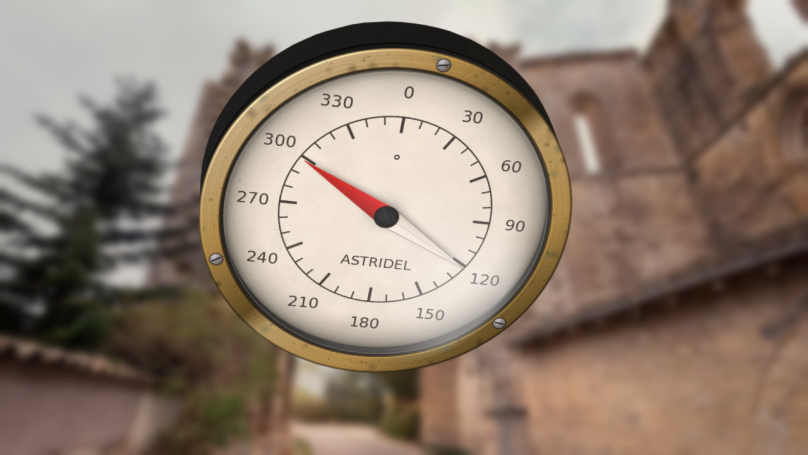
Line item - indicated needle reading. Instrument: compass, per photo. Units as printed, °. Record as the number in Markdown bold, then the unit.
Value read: **300** °
